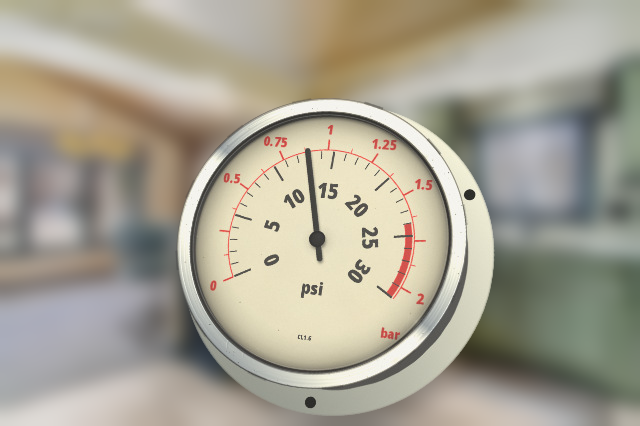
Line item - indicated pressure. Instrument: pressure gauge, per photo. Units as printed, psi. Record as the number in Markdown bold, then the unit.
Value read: **13** psi
